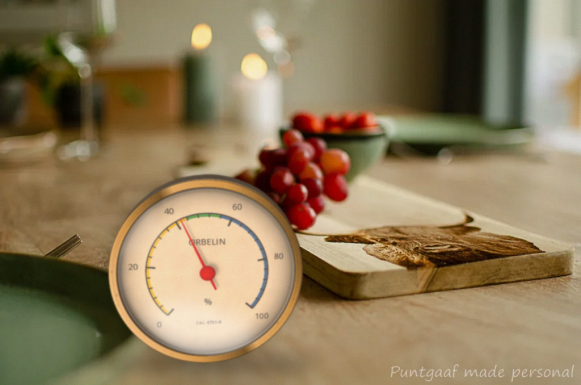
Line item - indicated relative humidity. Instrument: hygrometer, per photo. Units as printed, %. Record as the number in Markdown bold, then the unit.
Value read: **42** %
